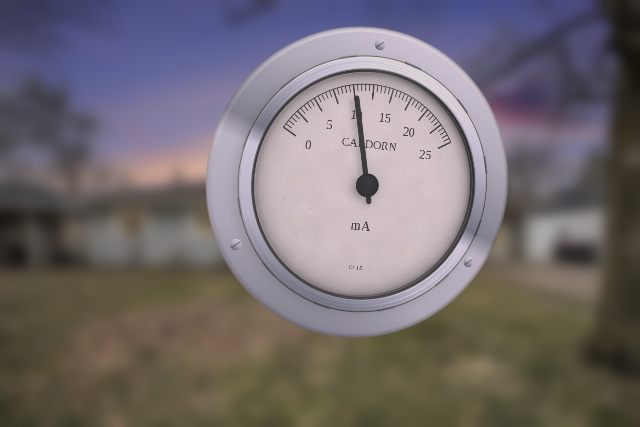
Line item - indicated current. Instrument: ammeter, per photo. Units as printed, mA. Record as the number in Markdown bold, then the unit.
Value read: **10** mA
